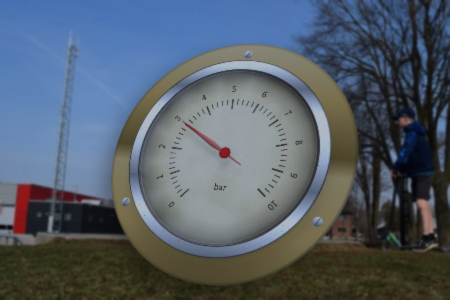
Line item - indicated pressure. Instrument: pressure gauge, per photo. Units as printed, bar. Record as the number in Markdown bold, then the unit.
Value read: **3** bar
